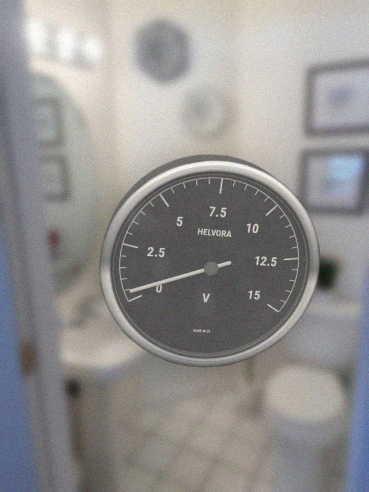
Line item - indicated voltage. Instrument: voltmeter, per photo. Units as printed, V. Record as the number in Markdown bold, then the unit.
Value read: **0.5** V
